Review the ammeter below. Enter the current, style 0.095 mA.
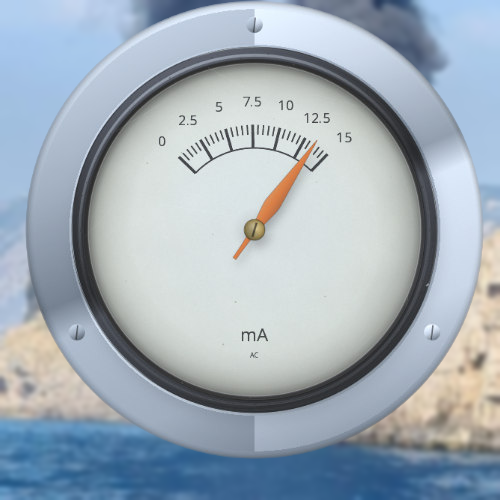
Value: 13.5 mA
